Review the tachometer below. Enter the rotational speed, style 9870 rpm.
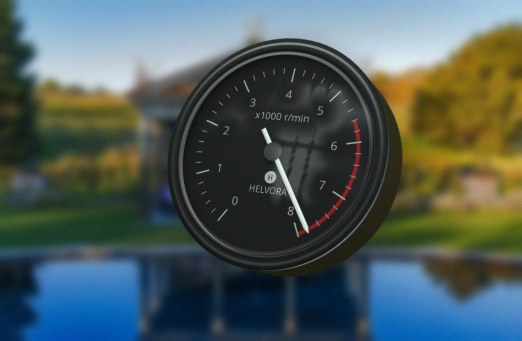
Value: 7800 rpm
